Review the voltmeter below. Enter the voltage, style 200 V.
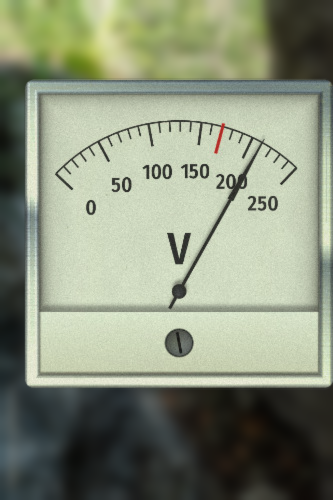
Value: 210 V
